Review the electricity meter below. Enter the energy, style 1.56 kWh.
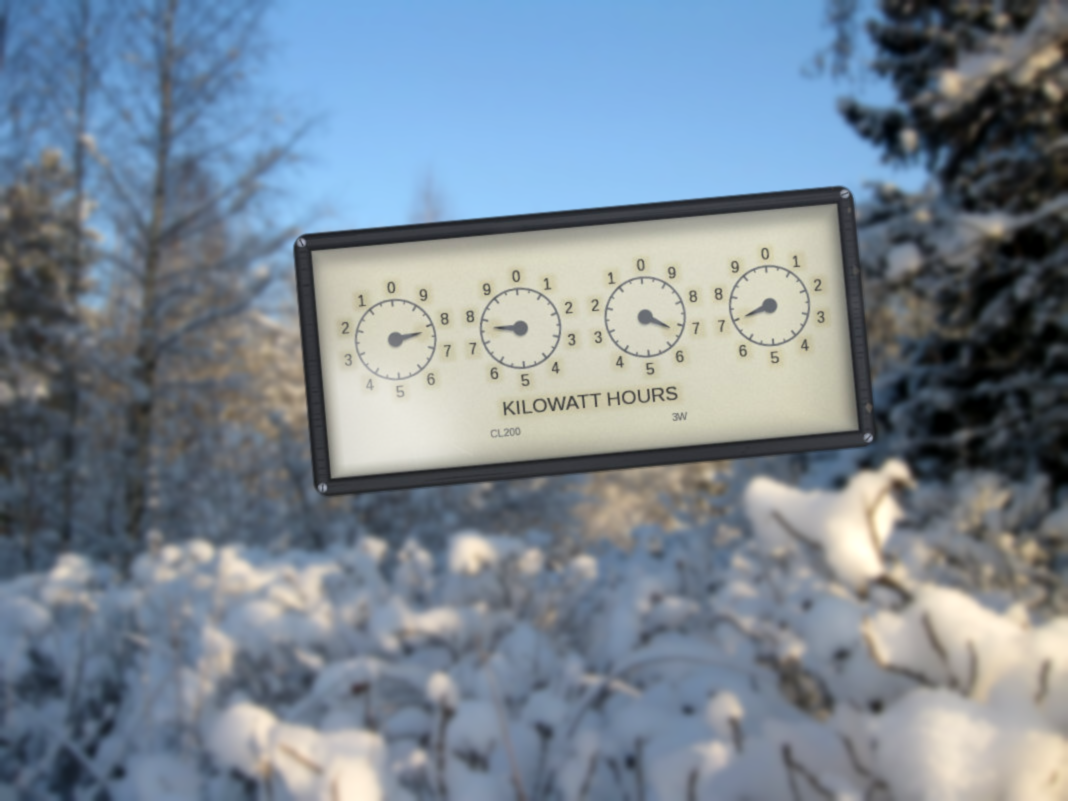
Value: 7767 kWh
